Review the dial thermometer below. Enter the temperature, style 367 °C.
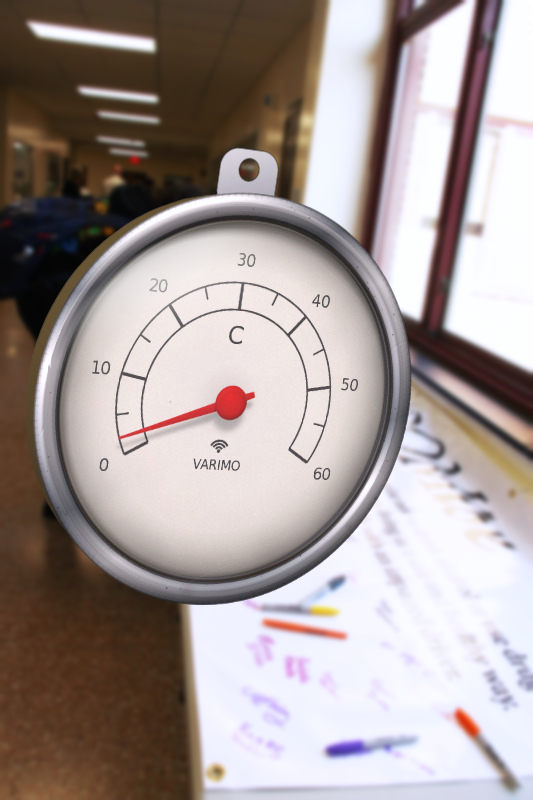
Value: 2.5 °C
